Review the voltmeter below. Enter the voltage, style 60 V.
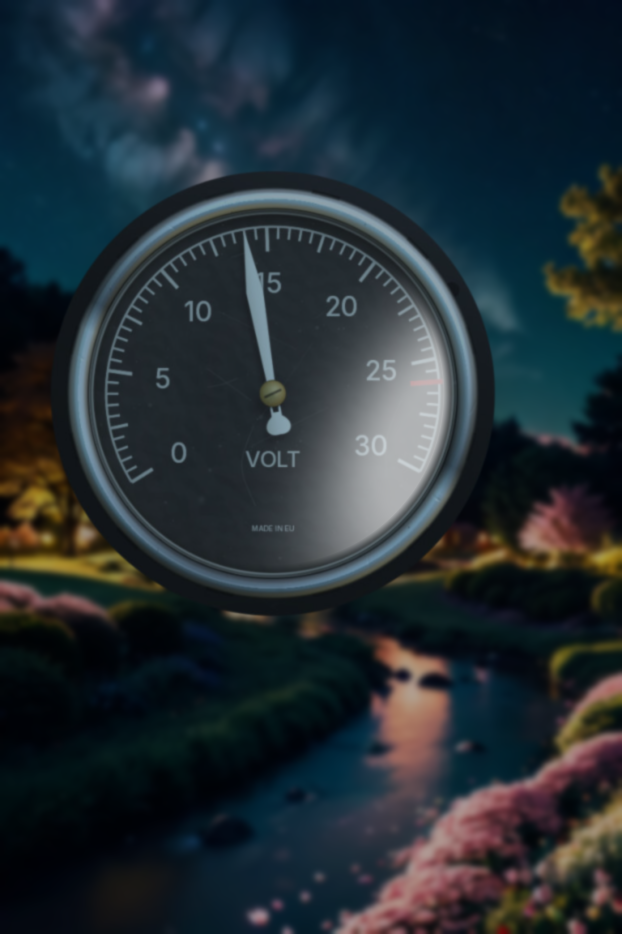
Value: 14 V
